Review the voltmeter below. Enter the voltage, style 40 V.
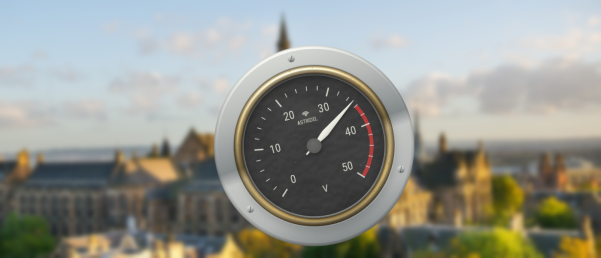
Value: 35 V
